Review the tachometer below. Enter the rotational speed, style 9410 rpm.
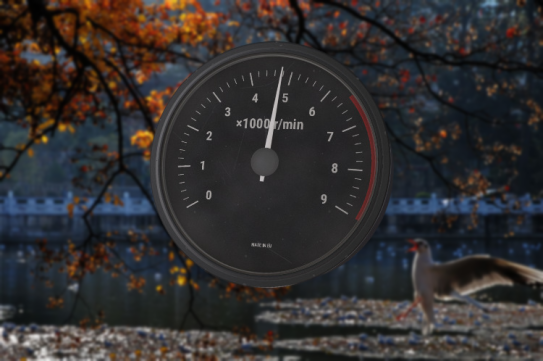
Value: 4800 rpm
